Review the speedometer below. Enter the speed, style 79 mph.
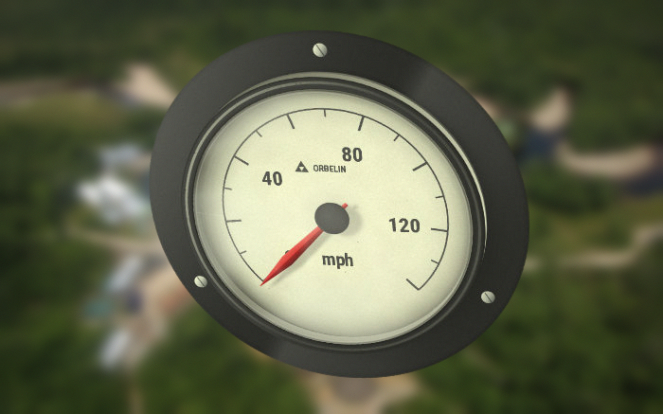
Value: 0 mph
